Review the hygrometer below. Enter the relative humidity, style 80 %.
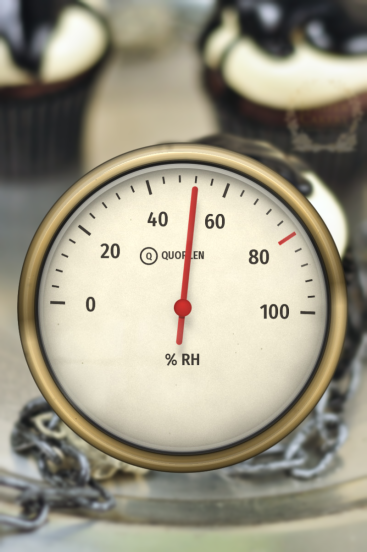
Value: 52 %
